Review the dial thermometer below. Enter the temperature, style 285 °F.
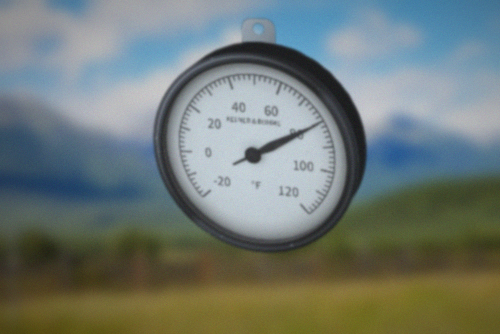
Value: 80 °F
